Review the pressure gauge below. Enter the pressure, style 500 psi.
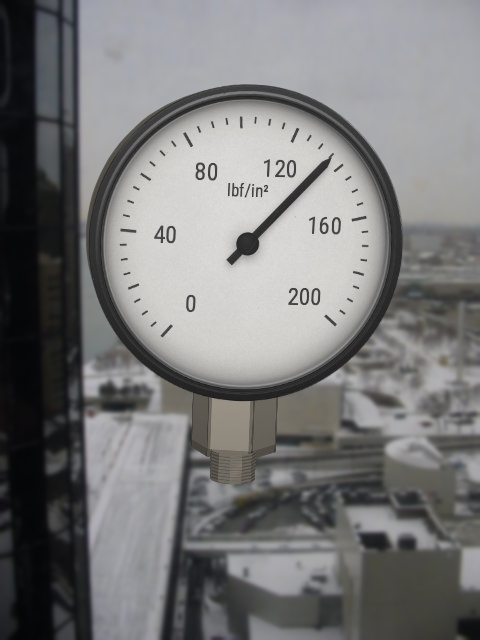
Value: 135 psi
